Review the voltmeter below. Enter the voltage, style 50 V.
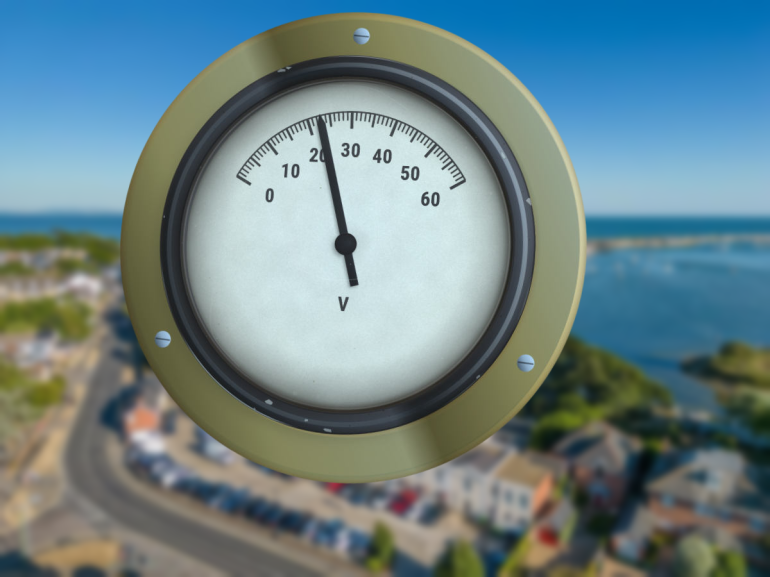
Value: 23 V
